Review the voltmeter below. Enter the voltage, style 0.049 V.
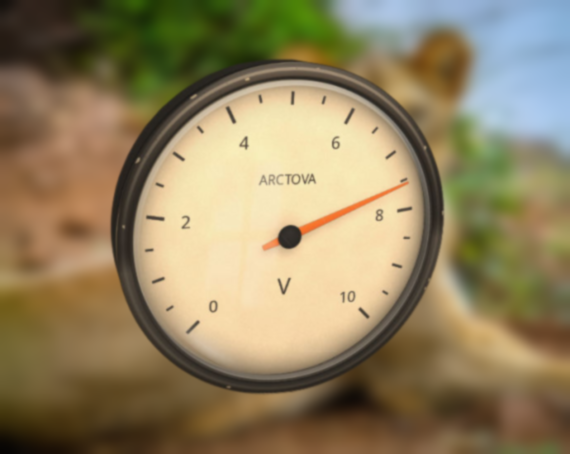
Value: 7.5 V
